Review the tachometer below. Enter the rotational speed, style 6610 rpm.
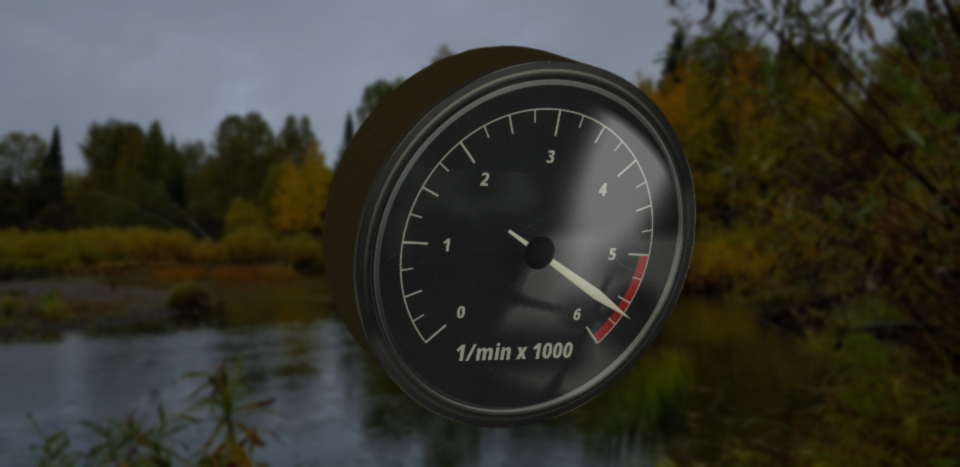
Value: 5625 rpm
